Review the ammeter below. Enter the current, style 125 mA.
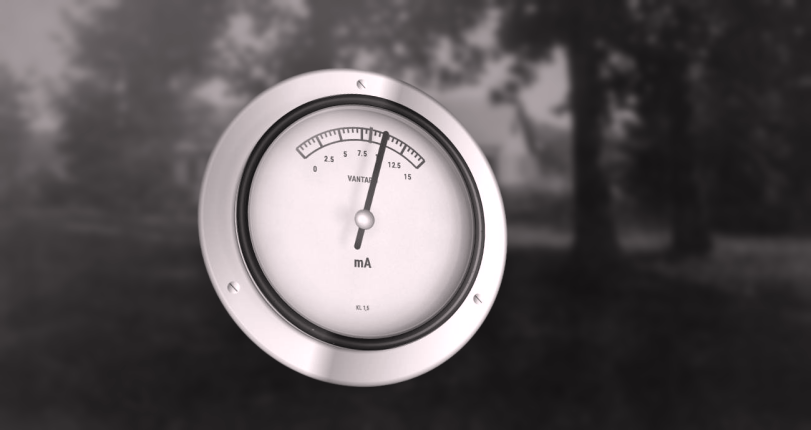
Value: 10 mA
